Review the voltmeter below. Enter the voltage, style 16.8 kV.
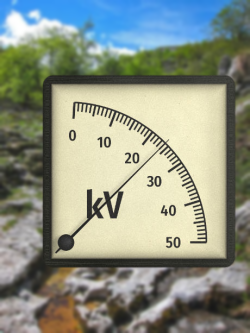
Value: 24 kV
